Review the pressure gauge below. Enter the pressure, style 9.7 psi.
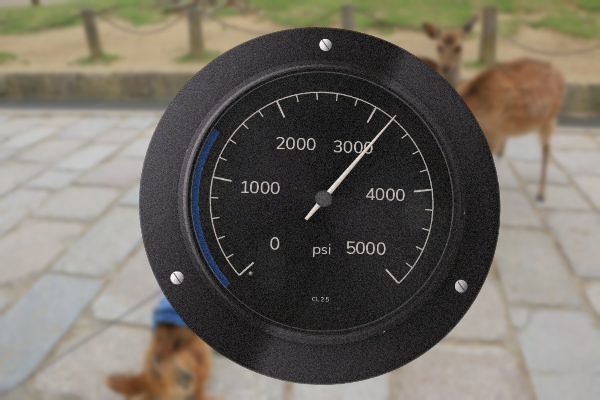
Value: 3200 psi
